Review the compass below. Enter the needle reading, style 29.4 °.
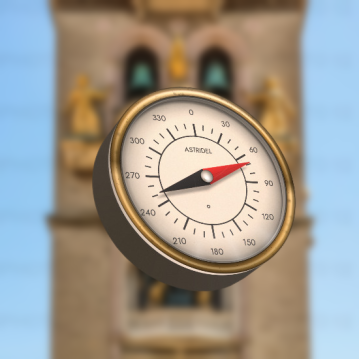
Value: 70 °
